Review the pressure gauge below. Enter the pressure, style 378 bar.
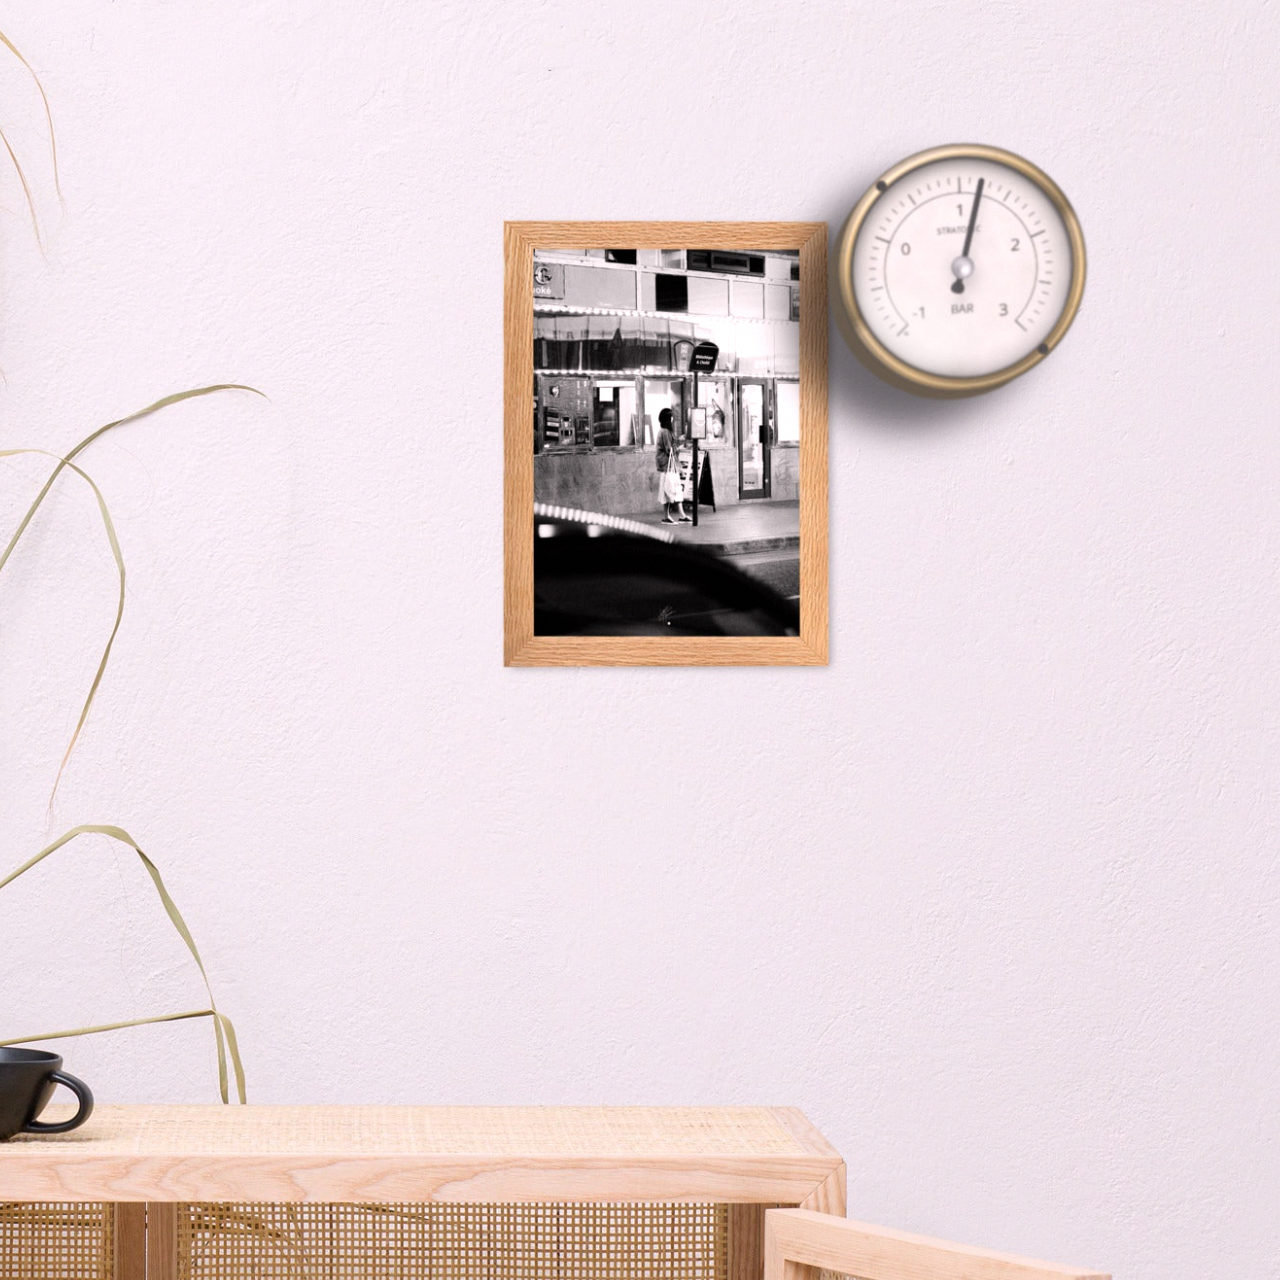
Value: 1.2 bar
